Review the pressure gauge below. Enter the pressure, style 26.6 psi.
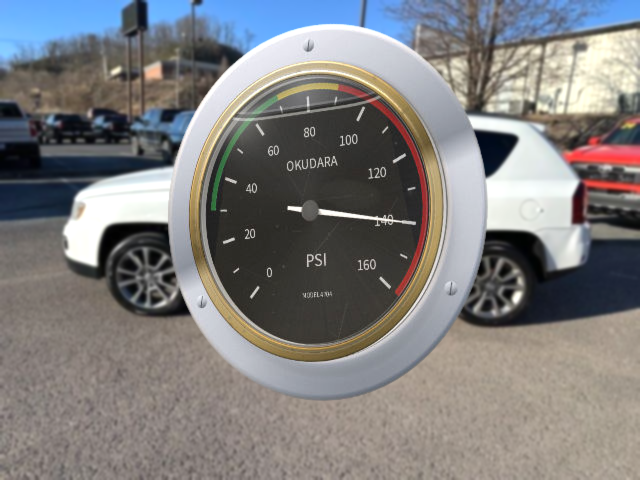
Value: 140 psi
